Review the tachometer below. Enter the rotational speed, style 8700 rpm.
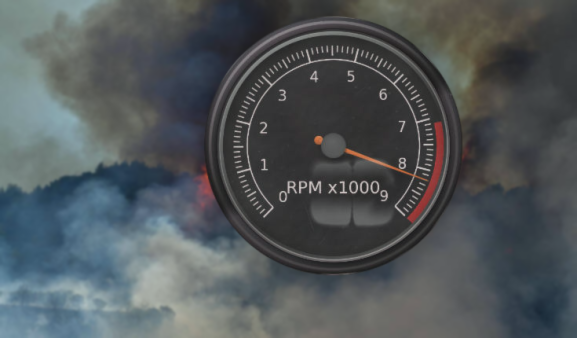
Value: 8200 rpm
